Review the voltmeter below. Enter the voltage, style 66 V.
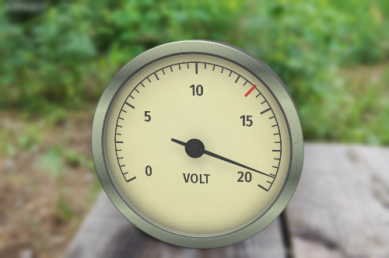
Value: 19 V
